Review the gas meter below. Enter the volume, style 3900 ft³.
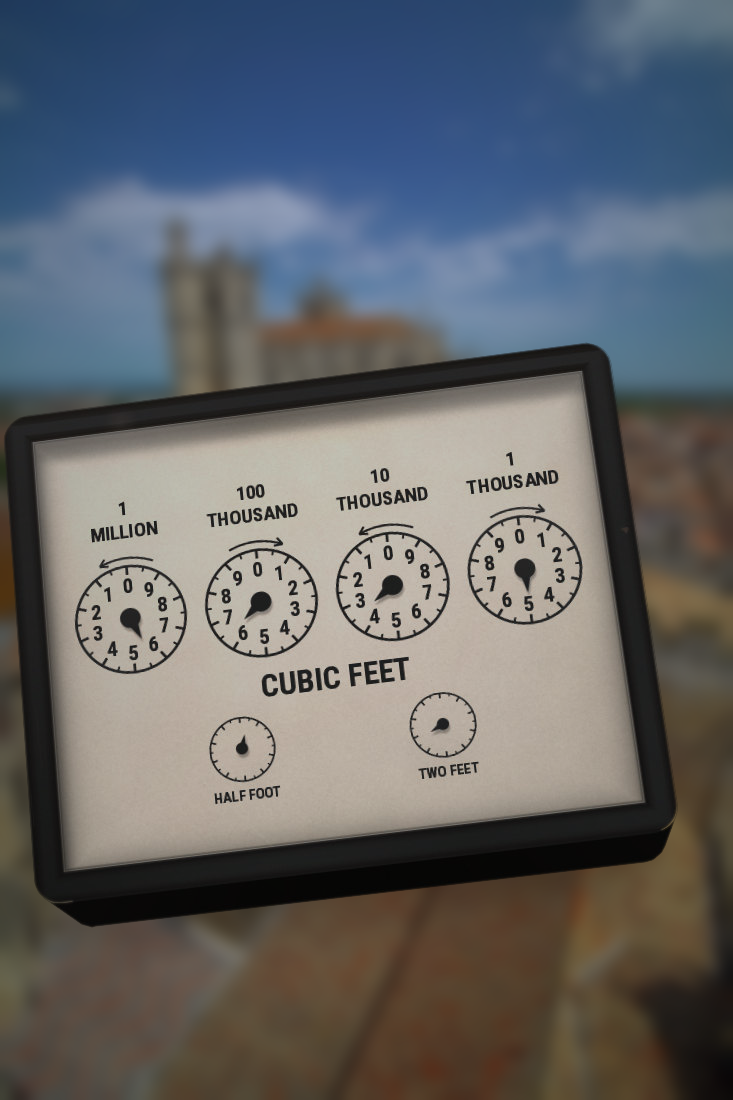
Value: 563500 ft³
